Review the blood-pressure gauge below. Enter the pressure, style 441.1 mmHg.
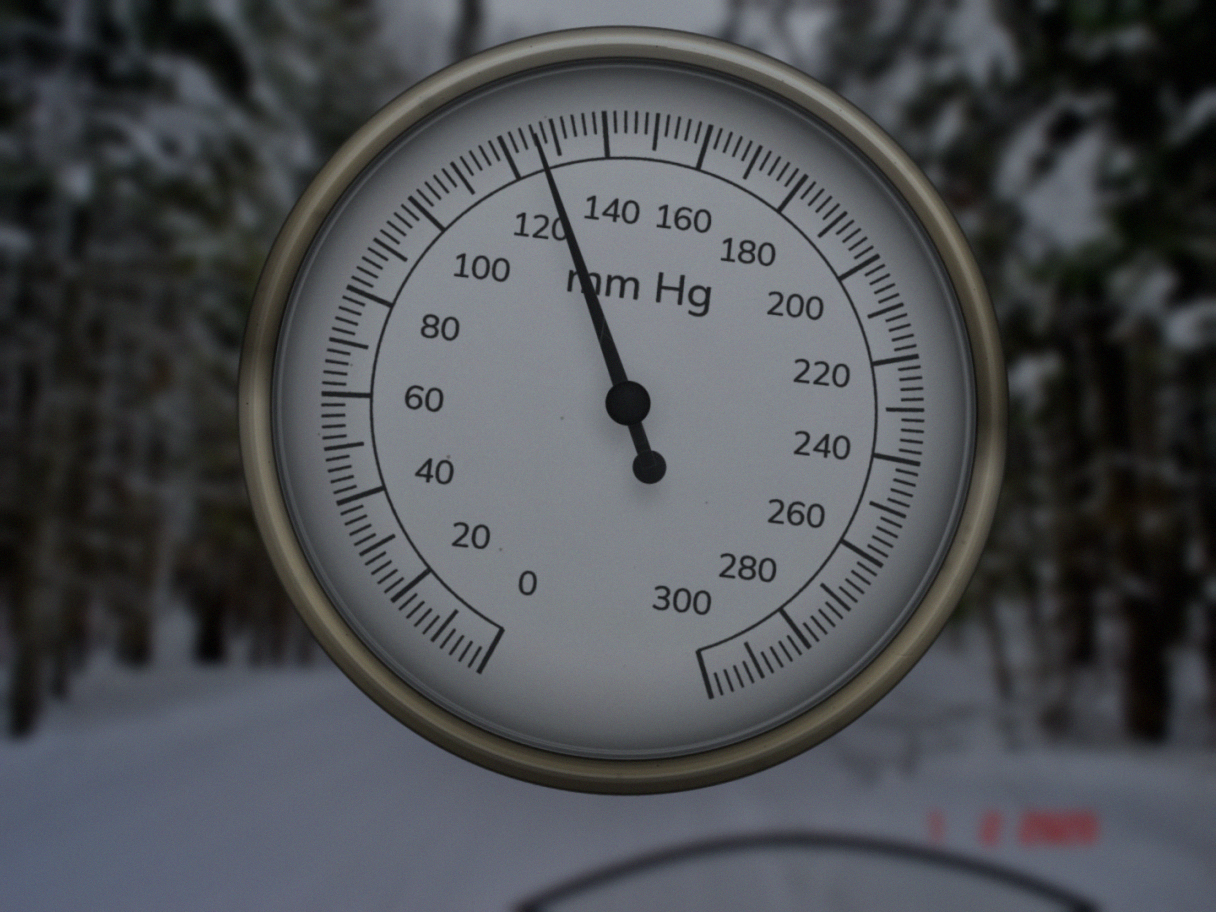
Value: 126 mmHg
